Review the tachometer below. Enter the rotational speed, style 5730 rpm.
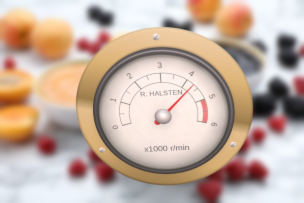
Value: 4250 rpm
